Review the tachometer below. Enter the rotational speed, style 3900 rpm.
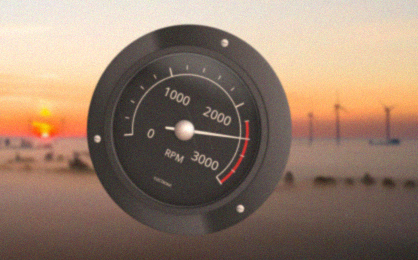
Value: 2400 rpm
